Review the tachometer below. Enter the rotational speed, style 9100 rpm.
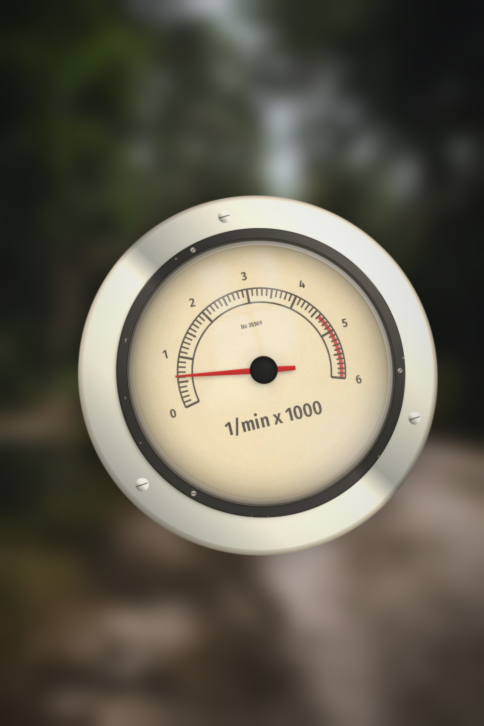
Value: 600 rpm
